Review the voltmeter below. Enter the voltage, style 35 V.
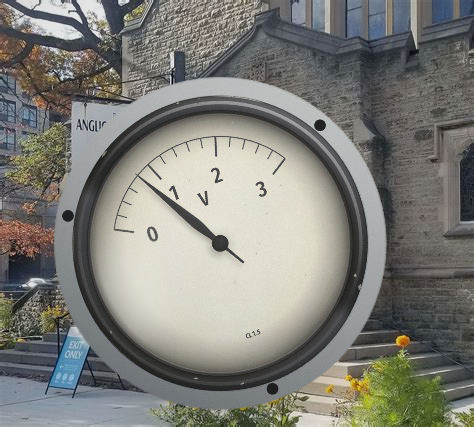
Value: 0.8 V
